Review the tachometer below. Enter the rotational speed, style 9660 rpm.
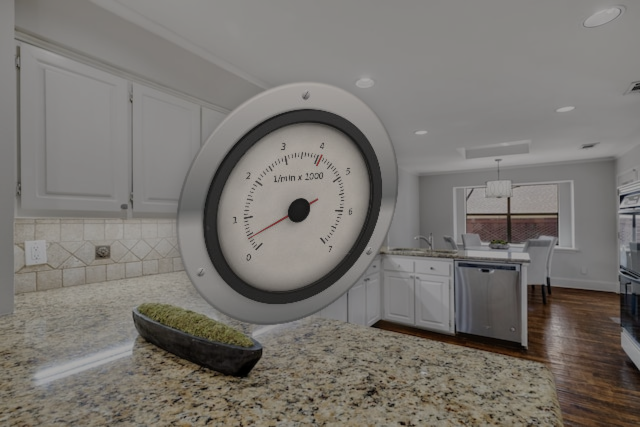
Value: 500 rpm
